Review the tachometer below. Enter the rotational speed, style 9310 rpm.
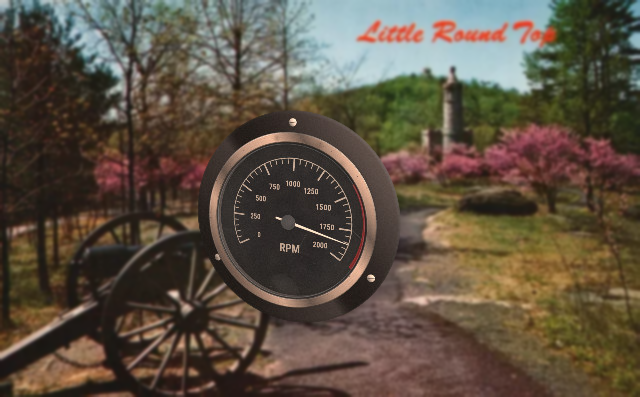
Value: 1850 rpm
